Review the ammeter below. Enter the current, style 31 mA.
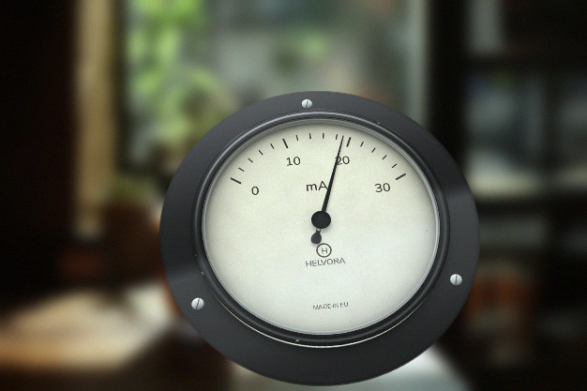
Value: 19 mA
